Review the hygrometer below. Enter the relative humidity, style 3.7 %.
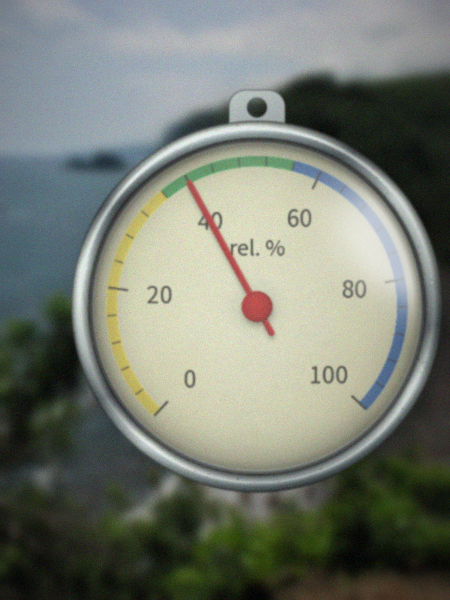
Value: 40 %
